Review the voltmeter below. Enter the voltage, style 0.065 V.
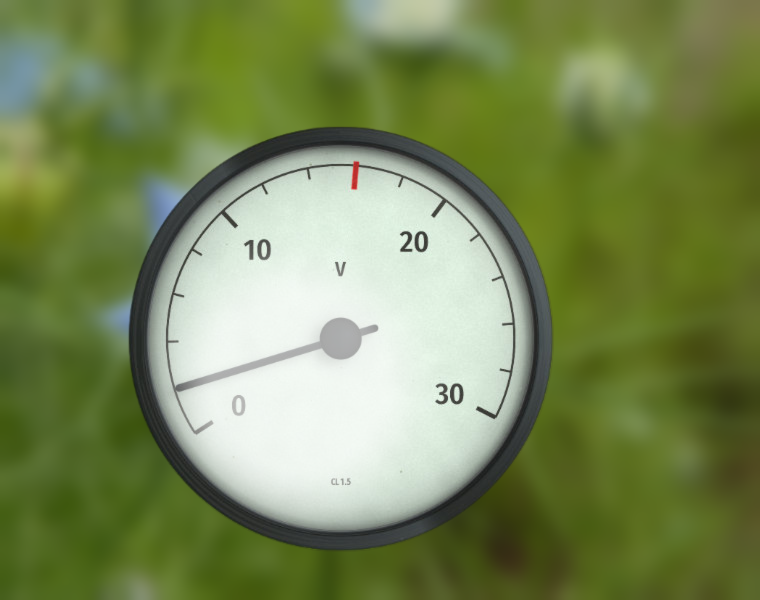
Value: 2 V
